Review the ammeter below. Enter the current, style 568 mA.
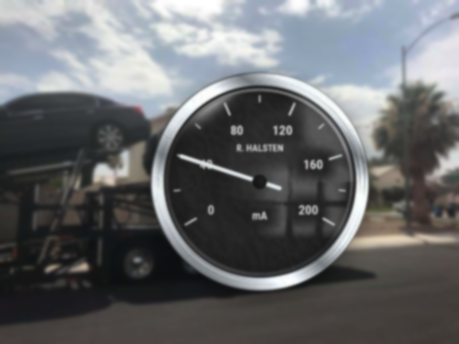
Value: 40 mA
